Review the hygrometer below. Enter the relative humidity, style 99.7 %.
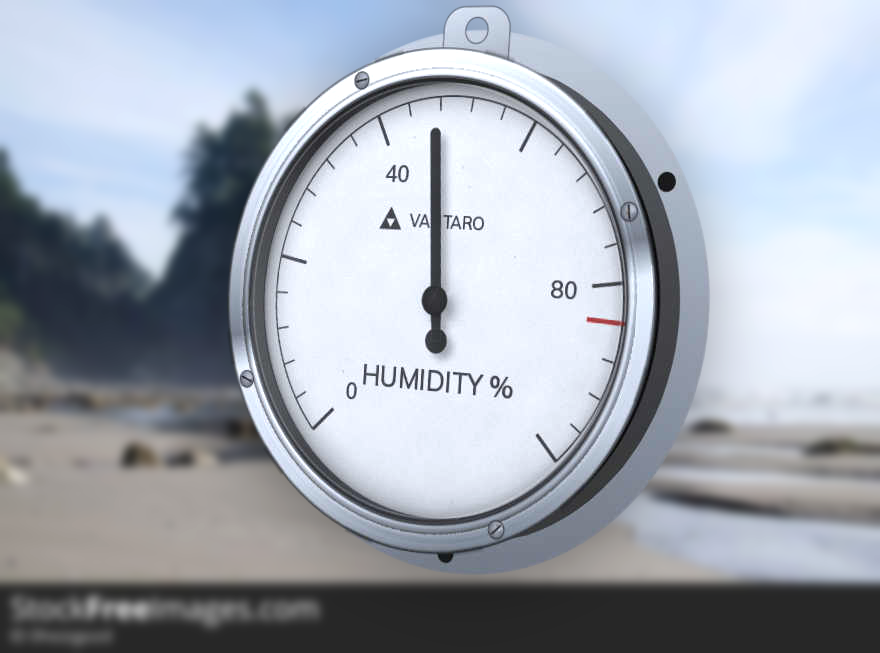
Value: 48 %
